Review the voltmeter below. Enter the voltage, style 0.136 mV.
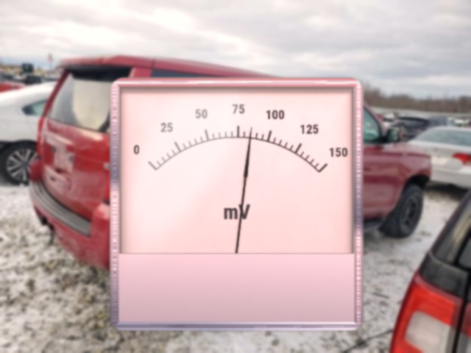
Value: 85 mV
